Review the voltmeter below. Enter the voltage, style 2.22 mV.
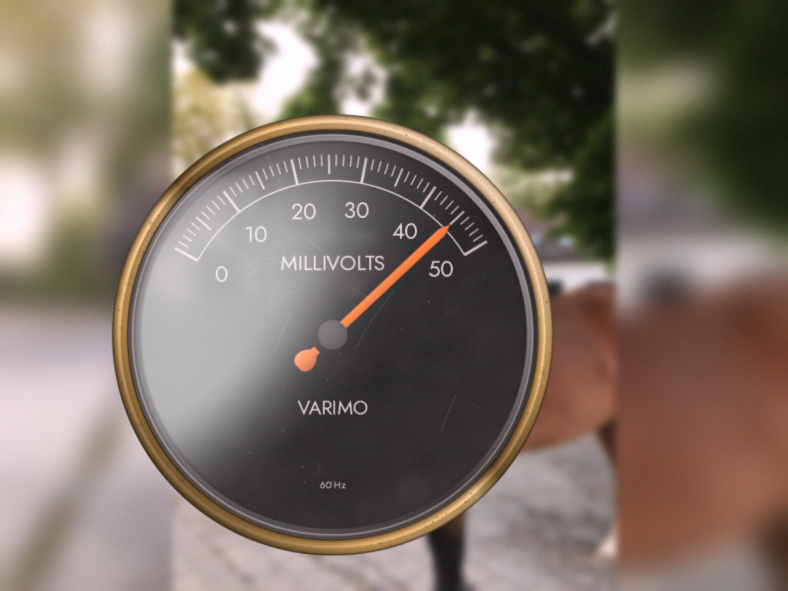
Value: 45 mV
